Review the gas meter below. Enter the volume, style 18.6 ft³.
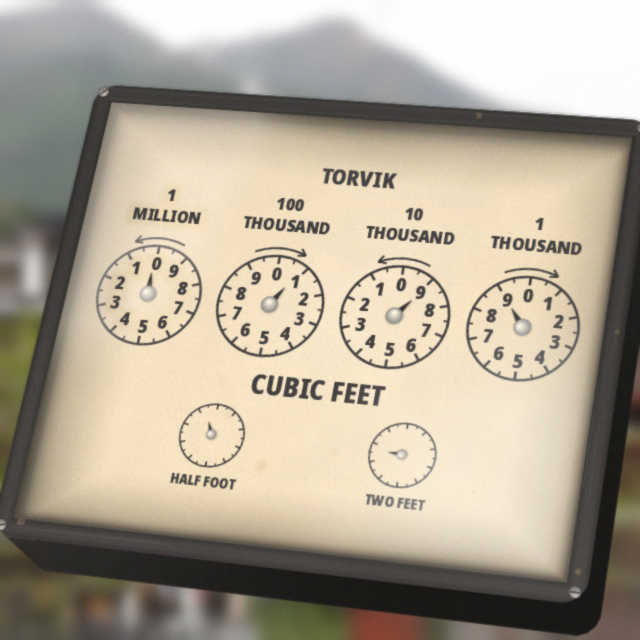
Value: 8900 ft³
